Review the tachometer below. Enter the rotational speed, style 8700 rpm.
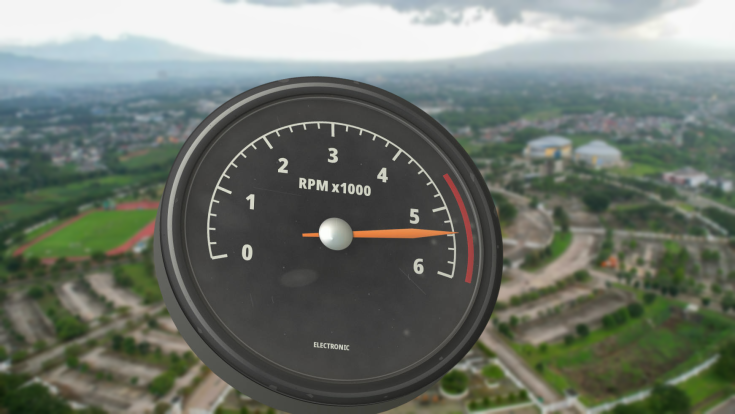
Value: 5400 rpm
